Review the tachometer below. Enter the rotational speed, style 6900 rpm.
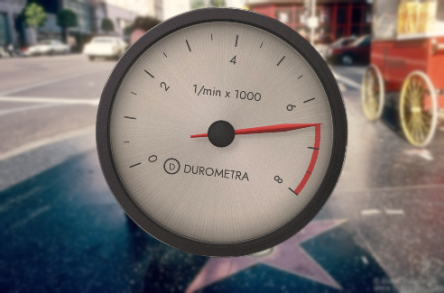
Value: 6500 rpm
